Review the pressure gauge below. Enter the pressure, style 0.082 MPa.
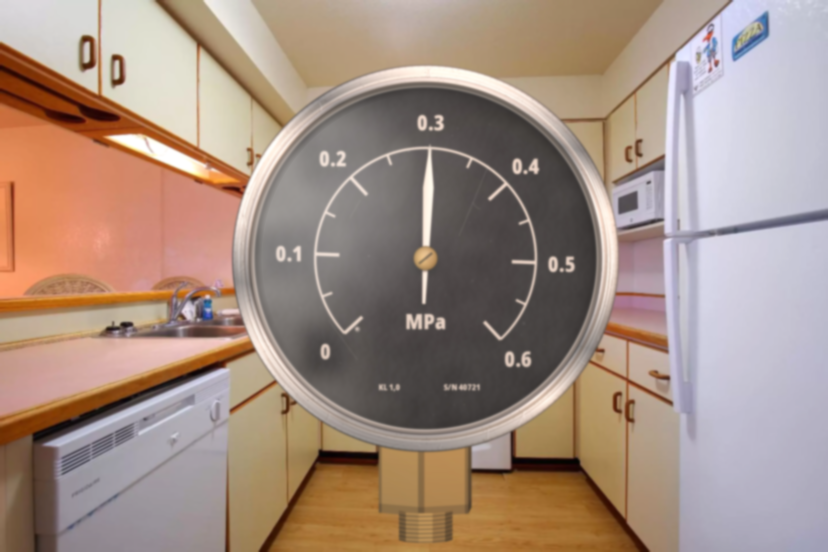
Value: 0.3 MPa
